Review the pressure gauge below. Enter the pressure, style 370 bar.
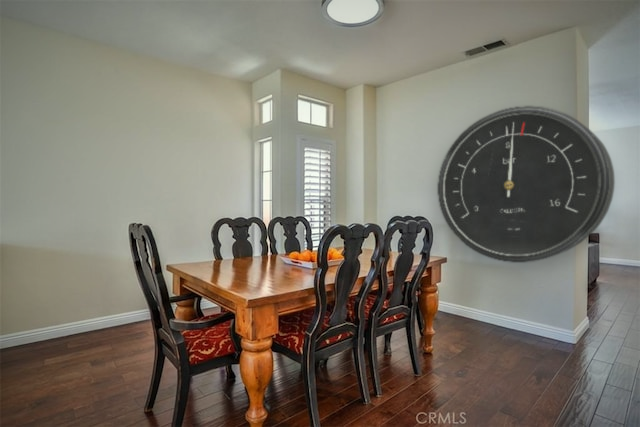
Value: 8.5 bar
